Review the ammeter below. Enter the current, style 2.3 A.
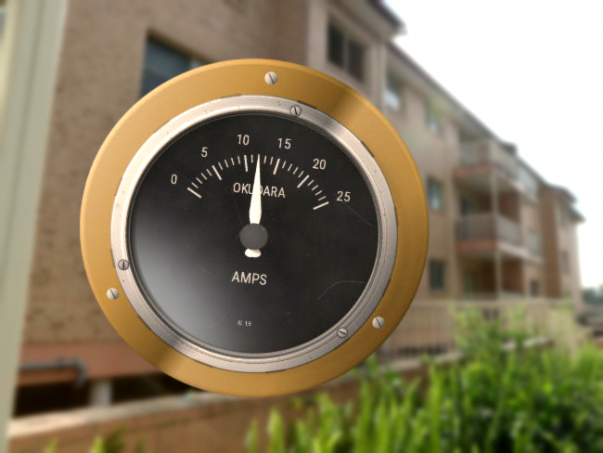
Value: 12 A
